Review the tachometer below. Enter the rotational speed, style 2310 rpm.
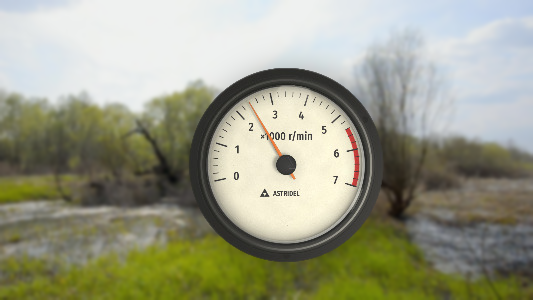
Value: 2400 rpm
